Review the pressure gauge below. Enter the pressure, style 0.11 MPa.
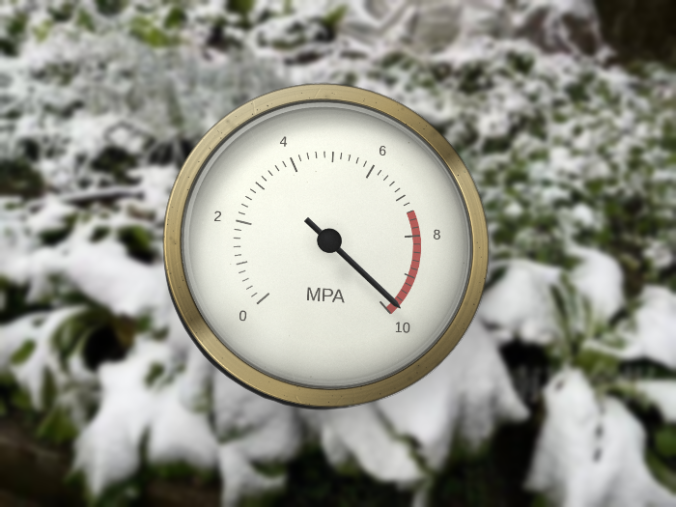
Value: 9.8 MPa
